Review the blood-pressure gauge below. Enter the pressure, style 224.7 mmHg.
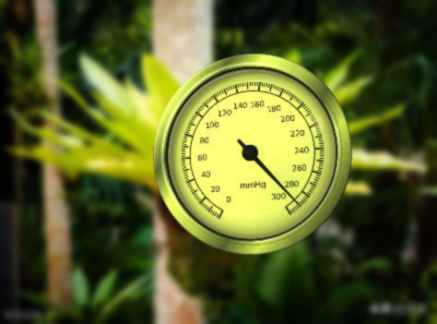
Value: 290 mmHg
